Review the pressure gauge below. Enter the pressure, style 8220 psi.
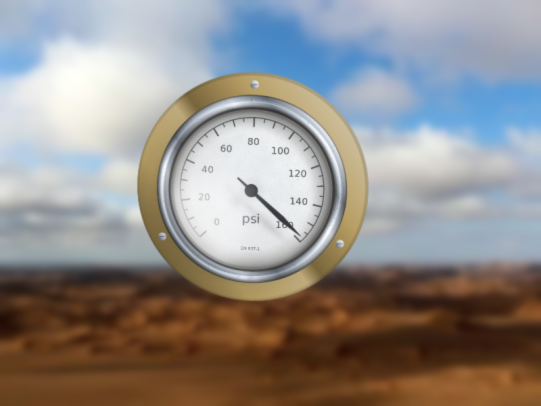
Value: 157.5 psi
